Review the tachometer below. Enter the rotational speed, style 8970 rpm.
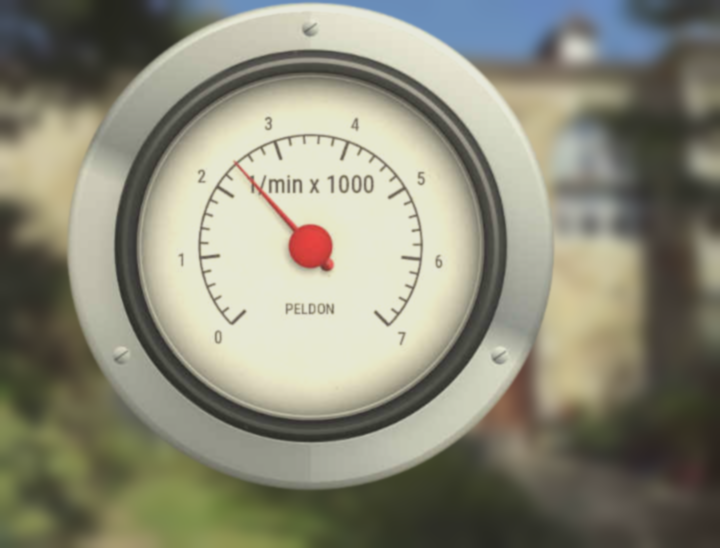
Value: 2400 rpm
